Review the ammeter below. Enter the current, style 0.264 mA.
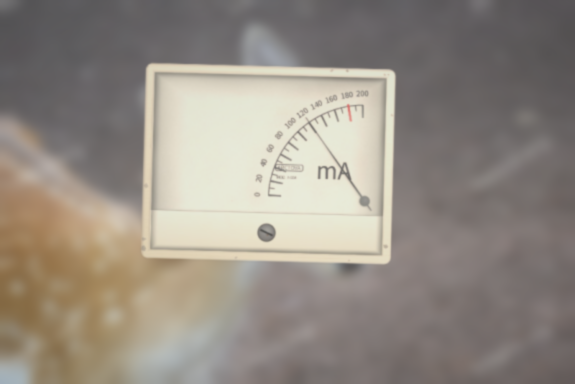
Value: 120 mA
